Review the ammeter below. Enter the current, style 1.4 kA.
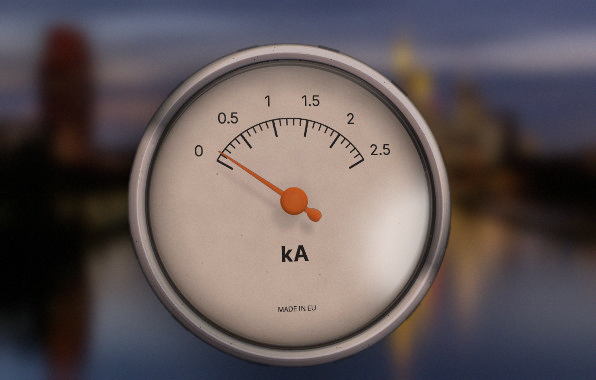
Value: 0.1 kA
